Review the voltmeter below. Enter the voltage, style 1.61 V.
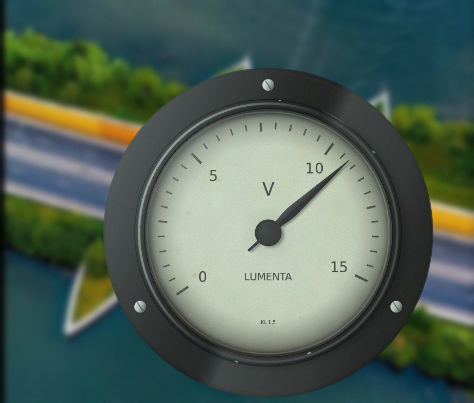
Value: 10.75 V
